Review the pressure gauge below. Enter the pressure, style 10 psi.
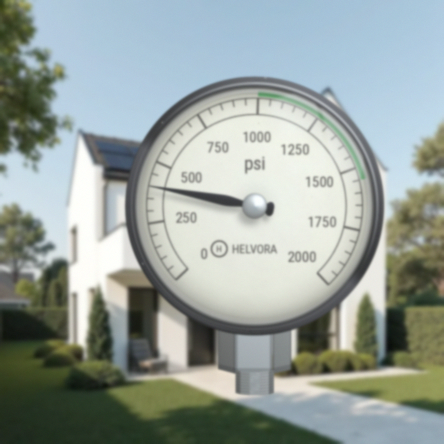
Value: 400 psi
